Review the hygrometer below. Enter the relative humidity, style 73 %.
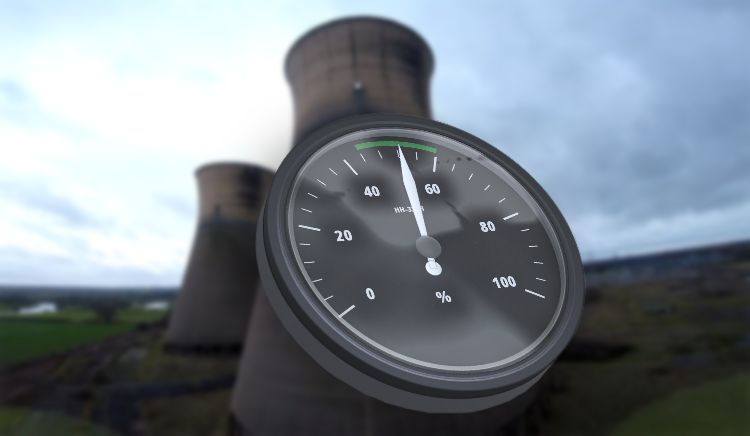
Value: 52 %
